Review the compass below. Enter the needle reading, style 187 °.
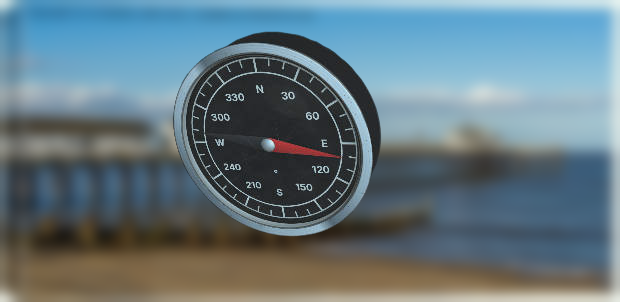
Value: 100 °
